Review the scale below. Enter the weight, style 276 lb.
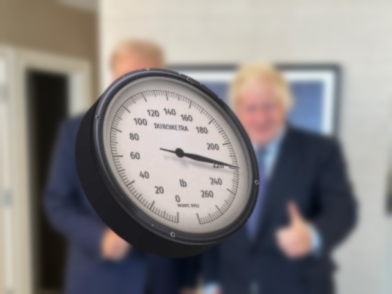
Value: 220 lb
